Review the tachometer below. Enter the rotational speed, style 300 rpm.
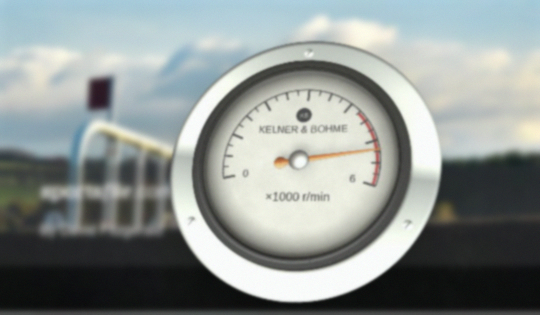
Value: 5250 rpm
